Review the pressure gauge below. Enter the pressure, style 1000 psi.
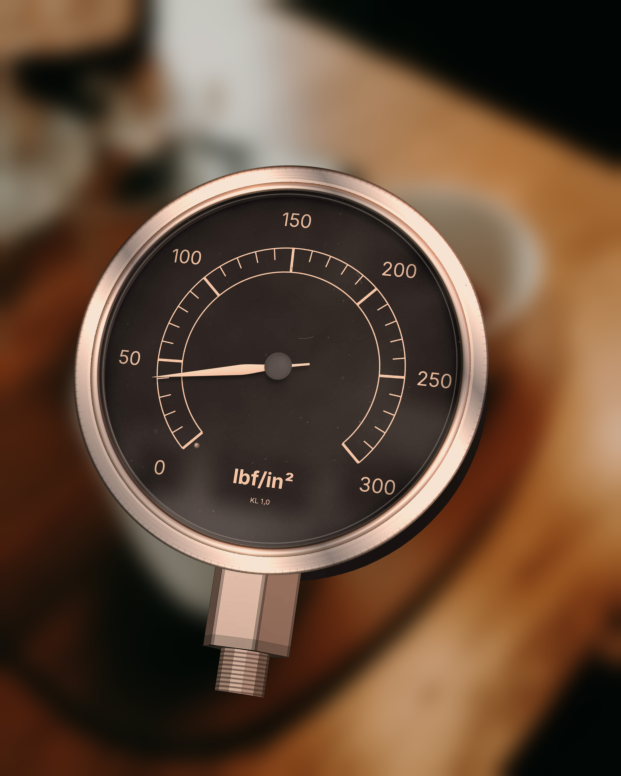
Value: 40 psi
